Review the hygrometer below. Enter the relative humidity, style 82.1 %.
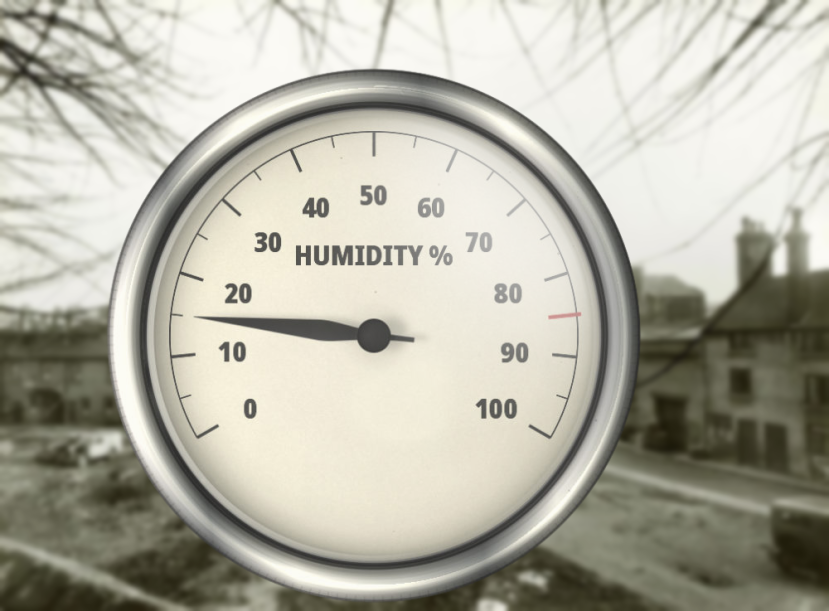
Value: 15 %
